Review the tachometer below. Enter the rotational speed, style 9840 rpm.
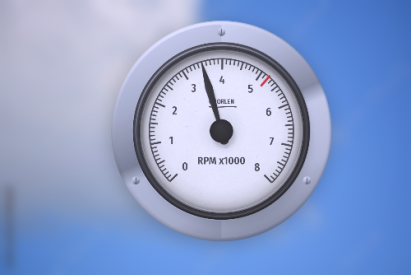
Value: 3500 rpm
